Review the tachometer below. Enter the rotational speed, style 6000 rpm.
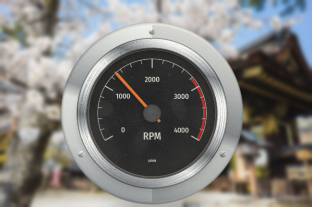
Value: 1300 rpm
